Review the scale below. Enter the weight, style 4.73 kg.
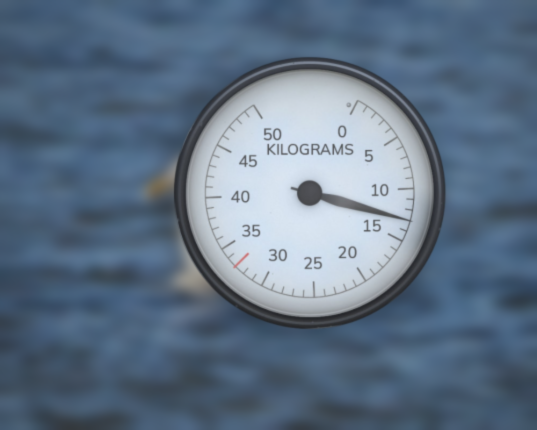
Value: 13 kg
